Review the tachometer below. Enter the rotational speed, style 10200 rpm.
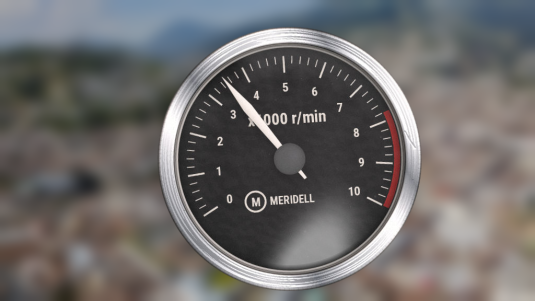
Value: 3500 rpm
